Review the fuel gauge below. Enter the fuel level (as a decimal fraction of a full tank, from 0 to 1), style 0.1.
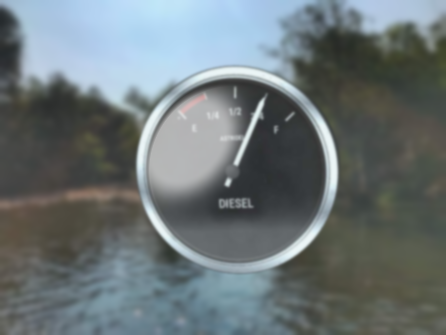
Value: 0.75
